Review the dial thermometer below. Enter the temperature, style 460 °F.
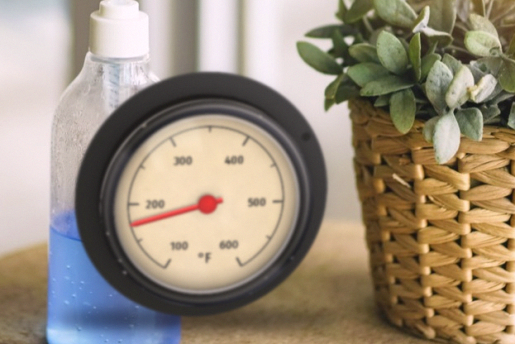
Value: 175 °F
